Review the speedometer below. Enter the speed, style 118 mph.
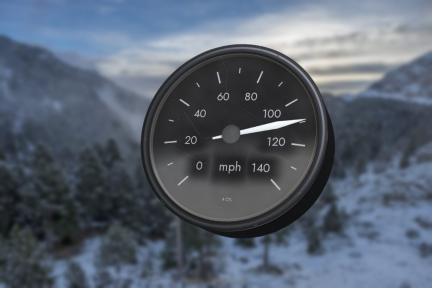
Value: 110 mph
